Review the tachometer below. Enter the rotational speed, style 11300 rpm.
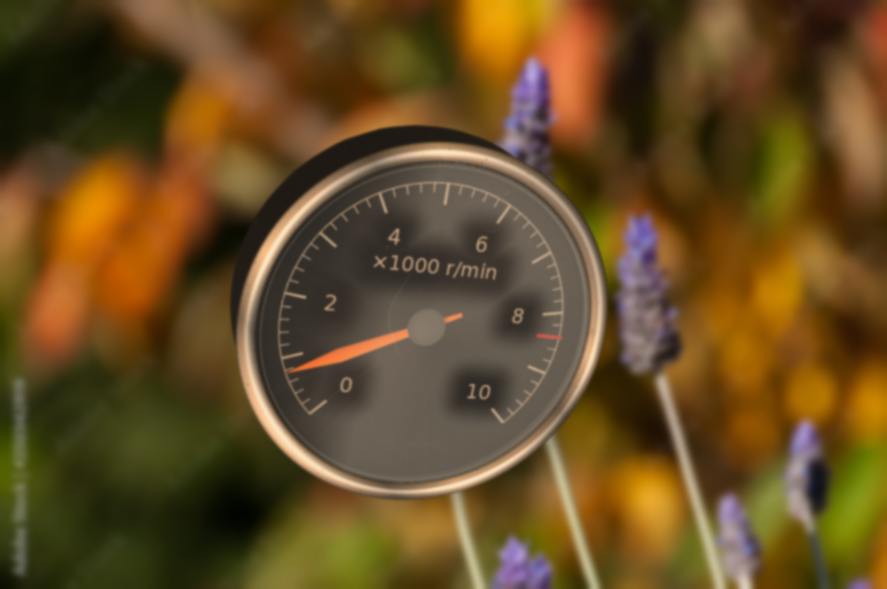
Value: 800 rpm
